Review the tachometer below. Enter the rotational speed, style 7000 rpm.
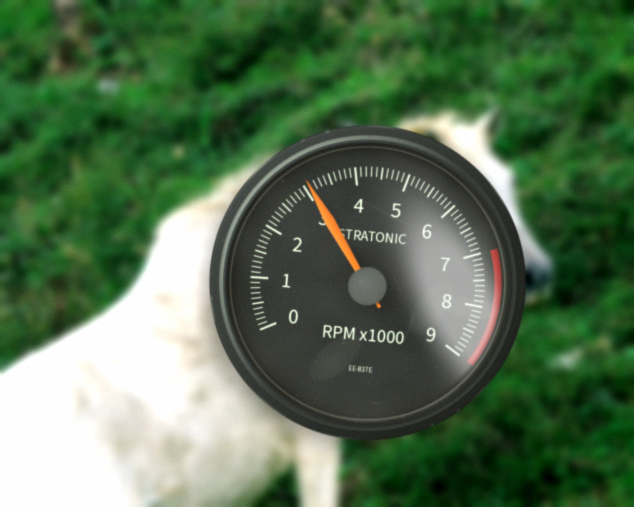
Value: 3100 rpm
